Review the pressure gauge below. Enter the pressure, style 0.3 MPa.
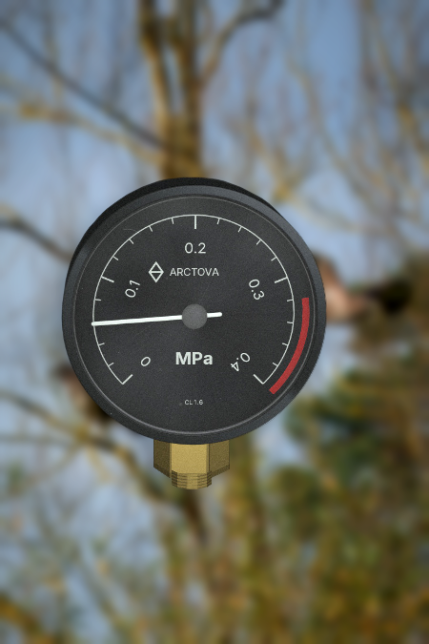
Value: 0.06 MPa
